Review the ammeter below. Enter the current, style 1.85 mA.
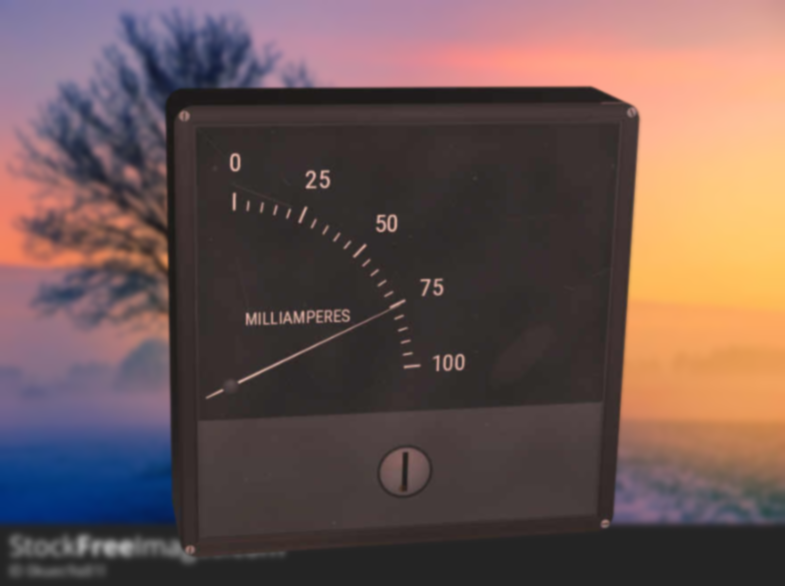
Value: 75 mA
